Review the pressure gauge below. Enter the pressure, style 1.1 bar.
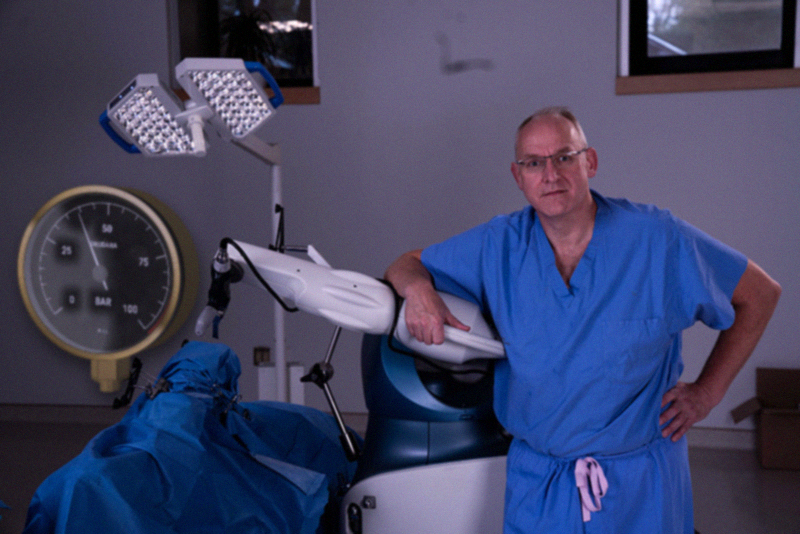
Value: 40 bar
